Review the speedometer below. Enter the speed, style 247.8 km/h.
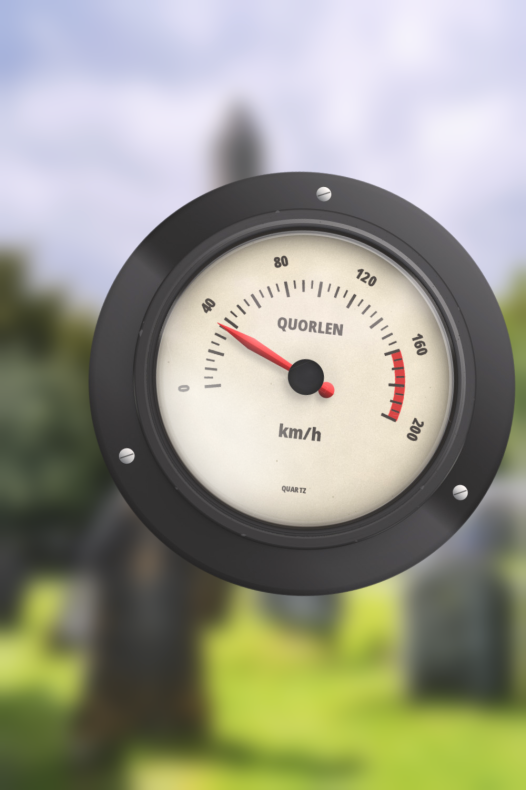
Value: 35 km/h
